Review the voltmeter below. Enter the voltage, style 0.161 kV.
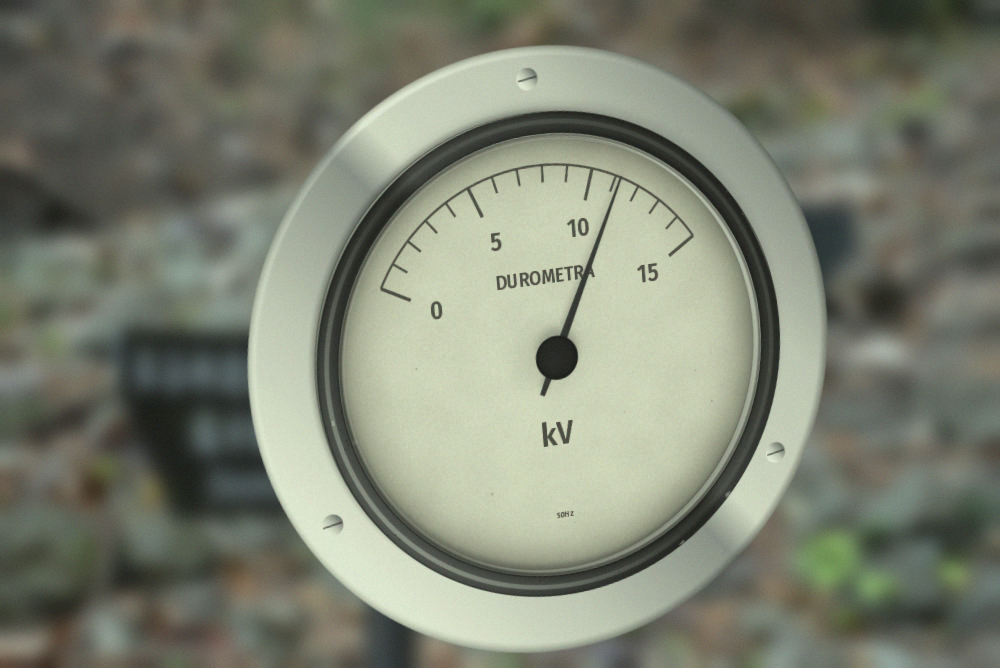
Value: 11 kV
